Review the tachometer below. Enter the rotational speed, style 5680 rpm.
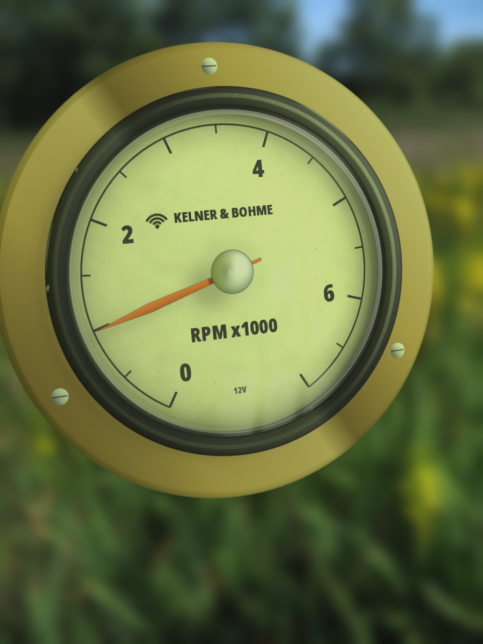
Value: 1000 rpm
